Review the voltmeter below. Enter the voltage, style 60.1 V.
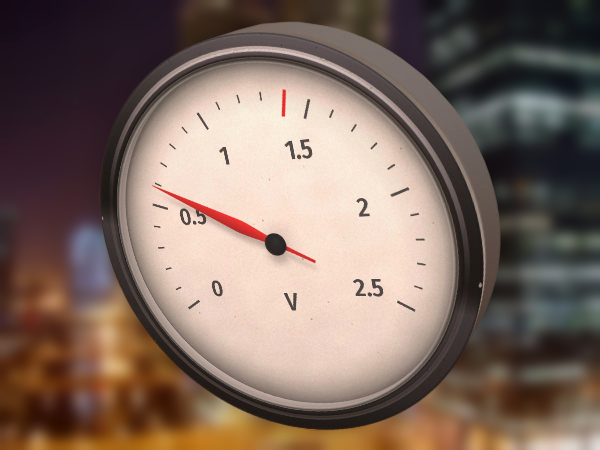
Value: 0.6 V
